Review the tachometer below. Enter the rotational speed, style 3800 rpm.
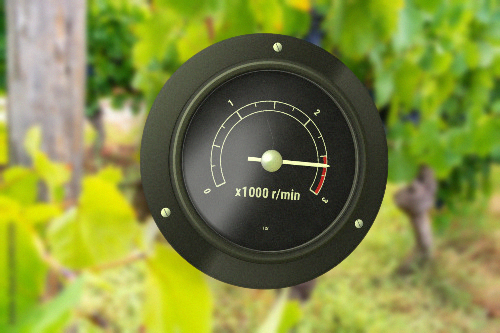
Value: 2625 rpm
